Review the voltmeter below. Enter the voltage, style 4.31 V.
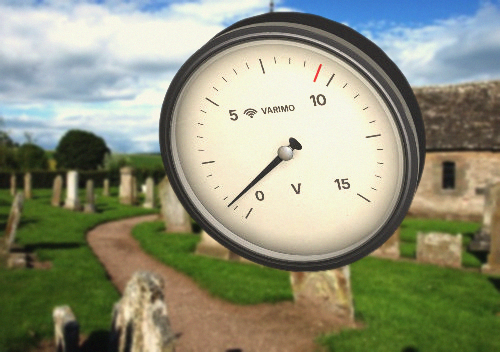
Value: 0.75 V
